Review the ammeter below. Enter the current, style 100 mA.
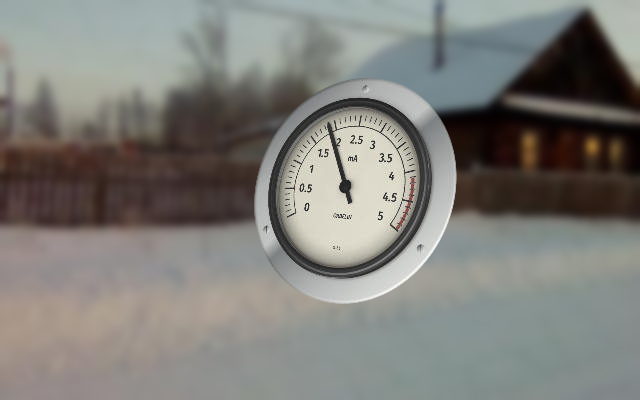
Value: 1.9 mA
